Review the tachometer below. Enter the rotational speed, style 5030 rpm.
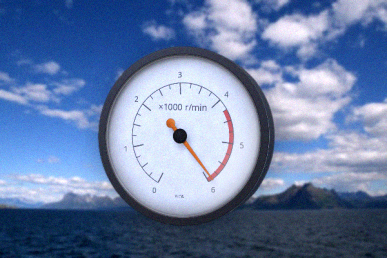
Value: 5875 rpm
